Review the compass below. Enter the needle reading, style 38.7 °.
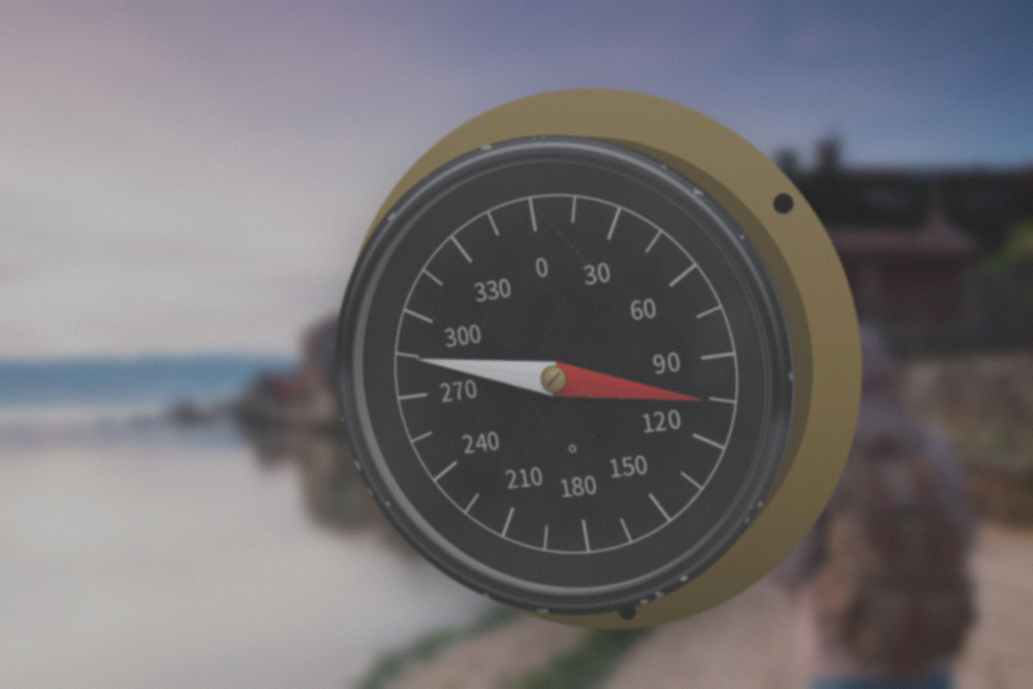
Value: 105 °
